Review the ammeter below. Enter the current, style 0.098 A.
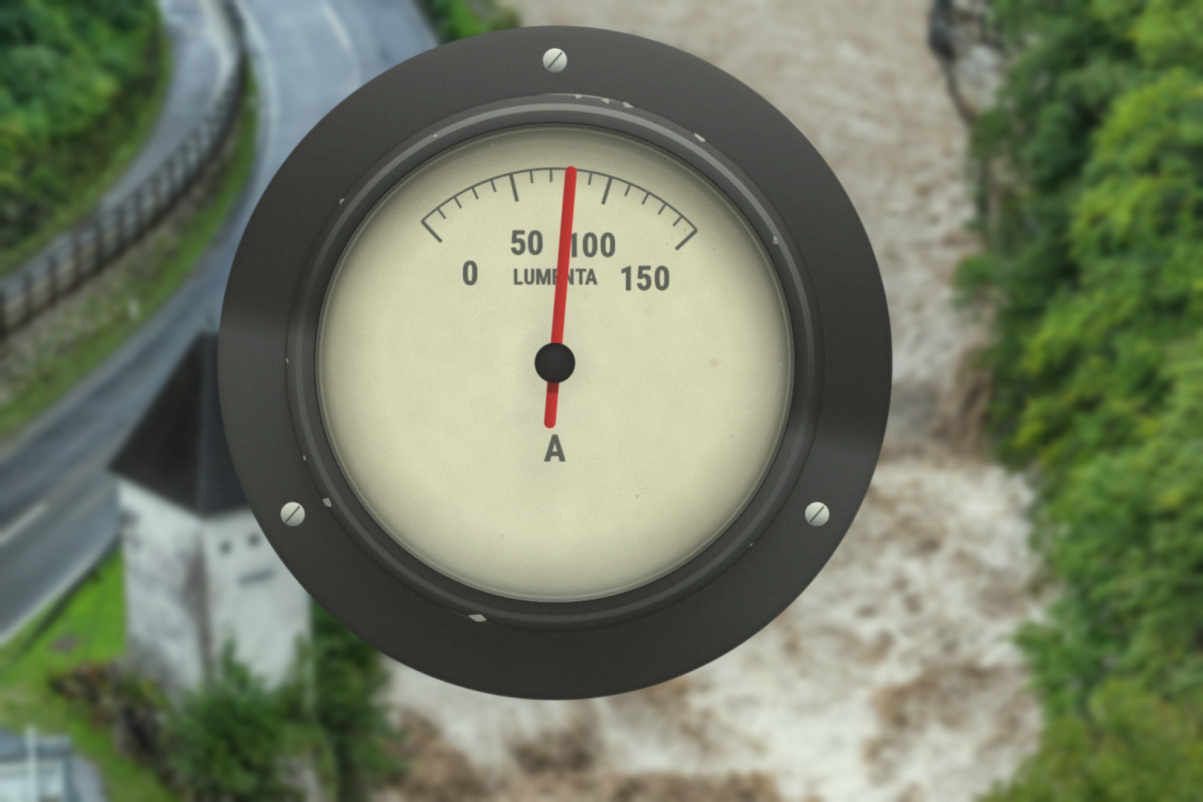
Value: 80 A
